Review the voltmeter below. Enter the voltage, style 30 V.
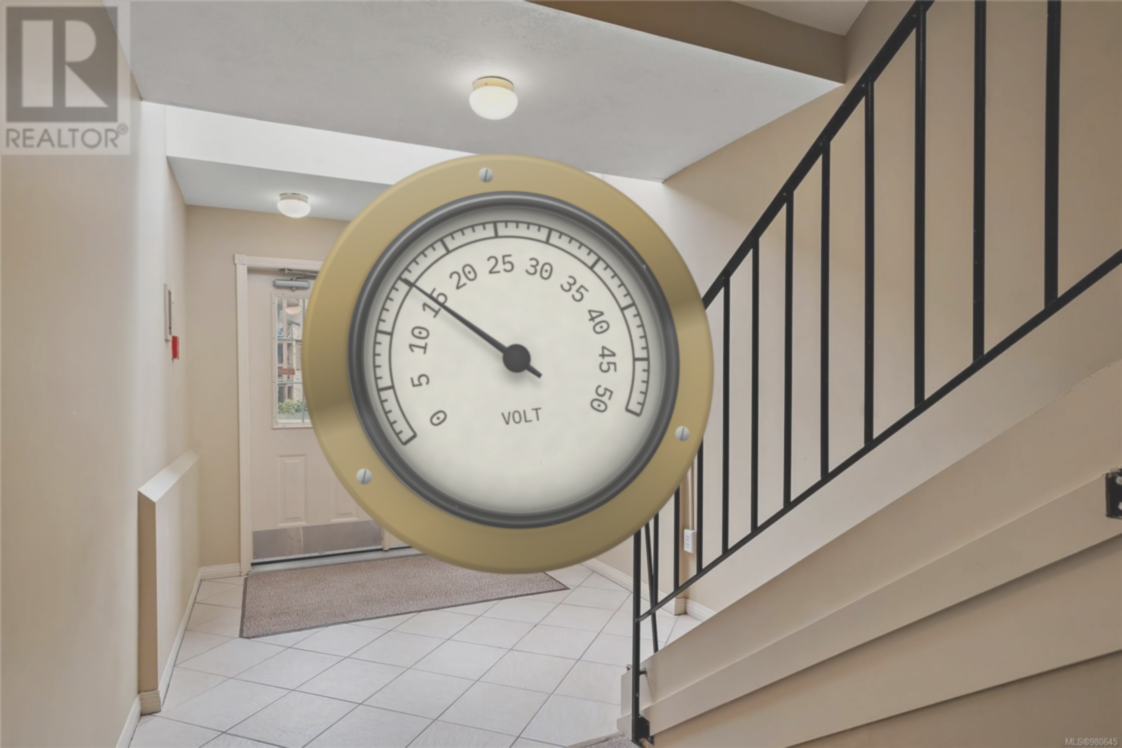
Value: 15 V
